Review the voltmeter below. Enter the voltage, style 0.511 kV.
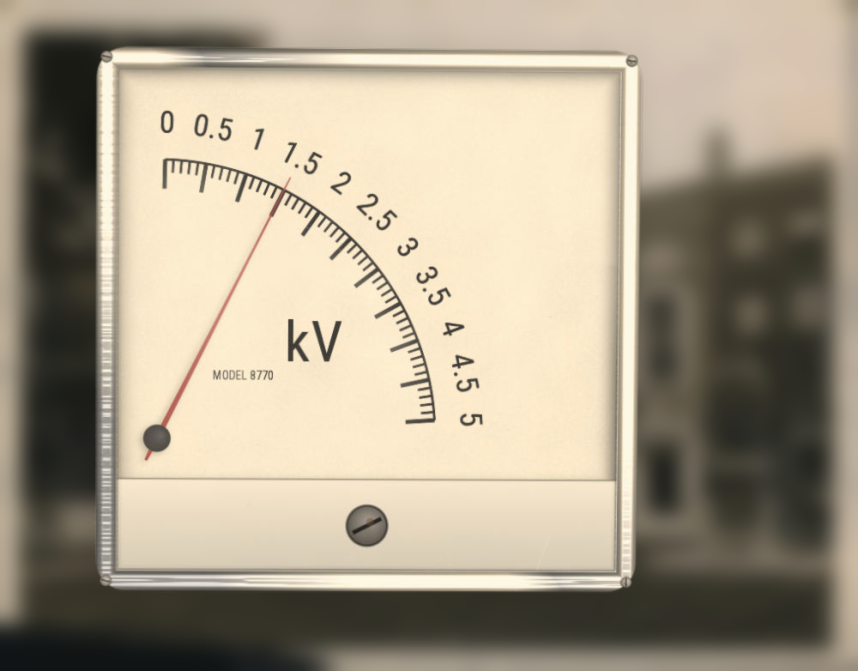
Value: 1.5 kV
